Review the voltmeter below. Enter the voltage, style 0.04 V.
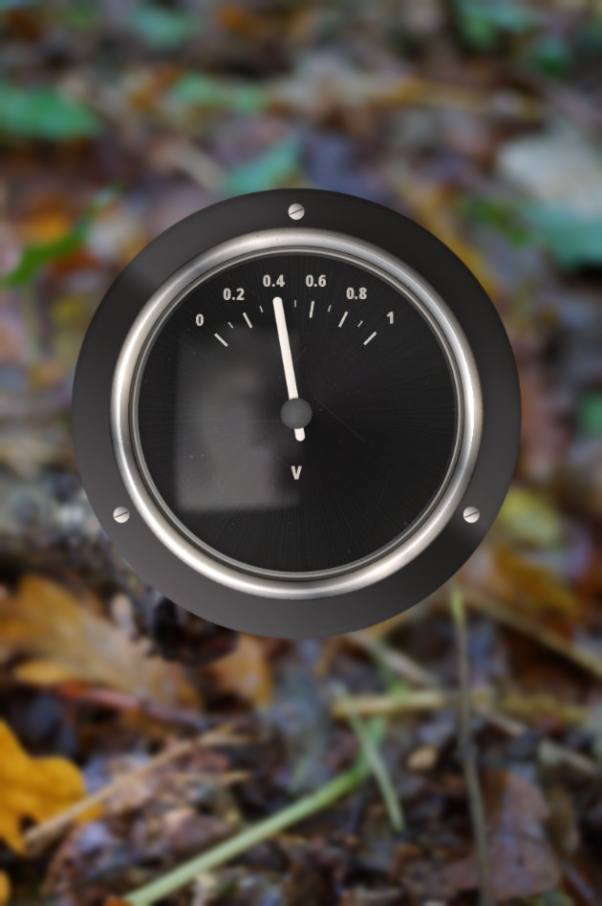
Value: 0.4 V
